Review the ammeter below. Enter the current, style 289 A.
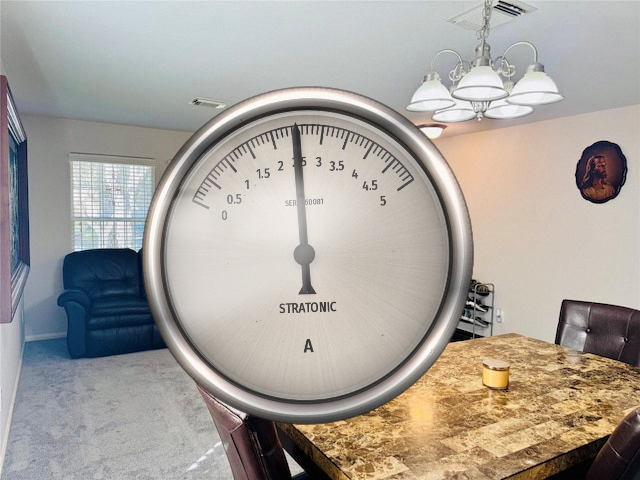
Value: 2.5 A
